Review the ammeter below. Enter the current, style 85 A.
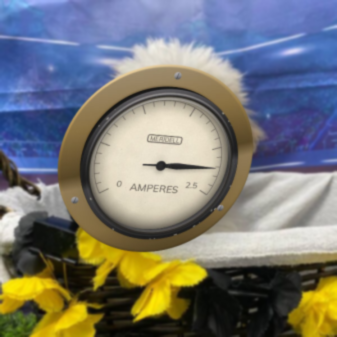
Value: 2.2 A
